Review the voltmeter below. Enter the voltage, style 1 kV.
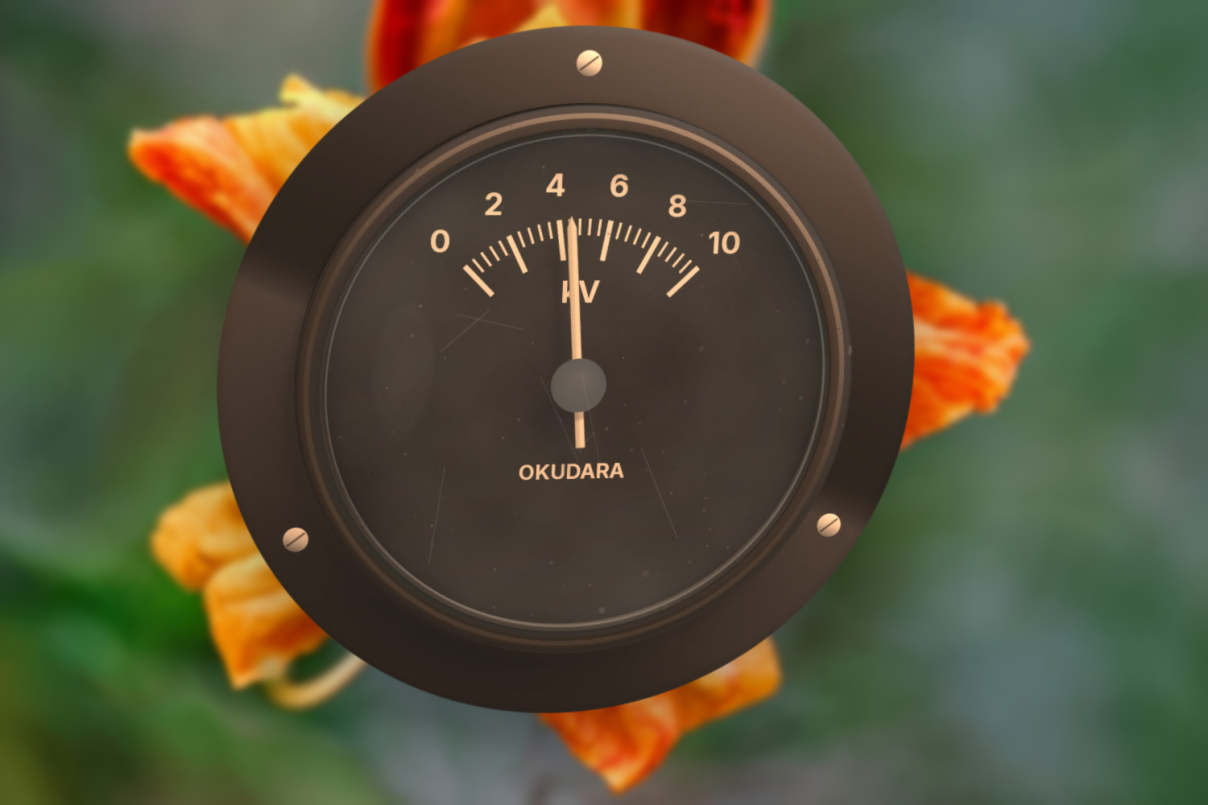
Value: 4.4 kV
